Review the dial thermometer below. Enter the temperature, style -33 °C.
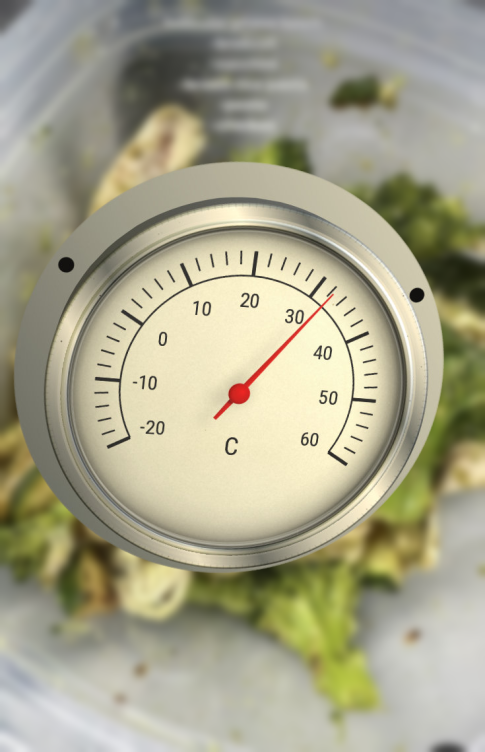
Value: 32 °C
